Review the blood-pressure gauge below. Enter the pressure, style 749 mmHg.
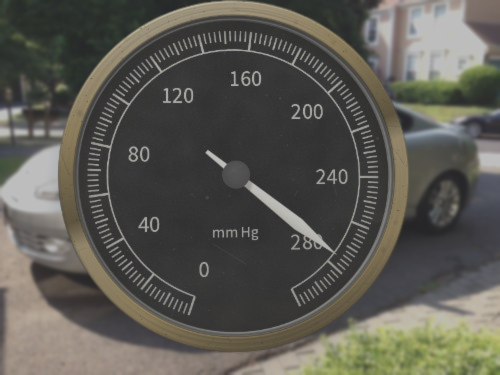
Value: 276 mmHg
